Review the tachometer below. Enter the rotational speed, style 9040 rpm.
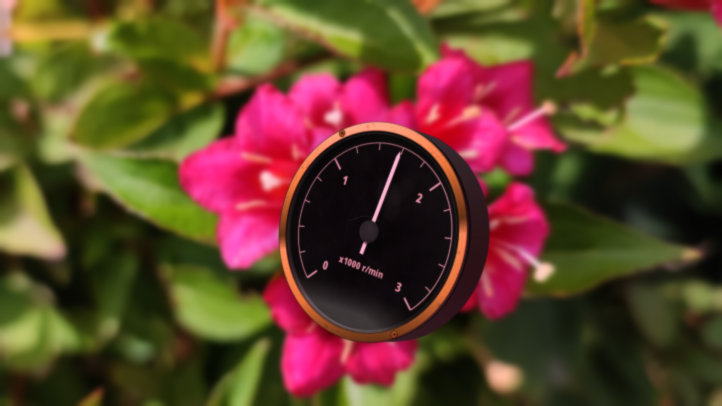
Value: 1600 rpm
